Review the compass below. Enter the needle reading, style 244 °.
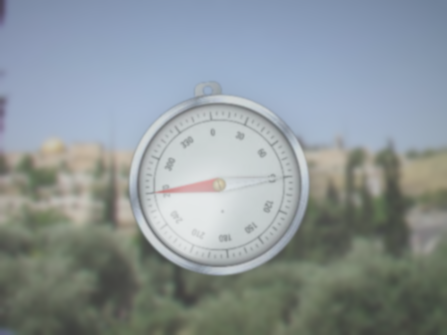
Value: 270 °
